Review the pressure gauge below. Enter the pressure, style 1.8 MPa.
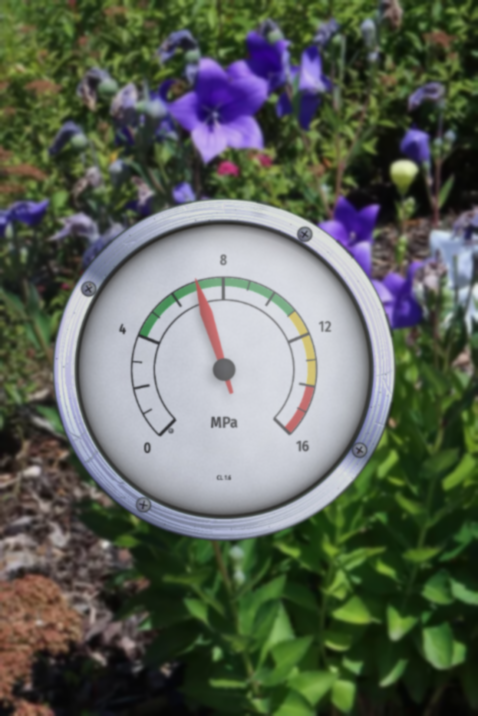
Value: 7 MPa
